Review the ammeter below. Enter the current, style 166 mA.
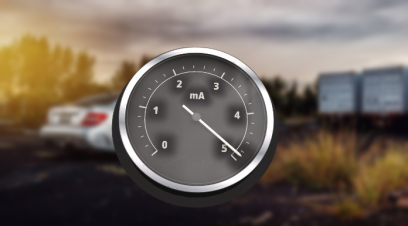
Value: 4.9 mA
